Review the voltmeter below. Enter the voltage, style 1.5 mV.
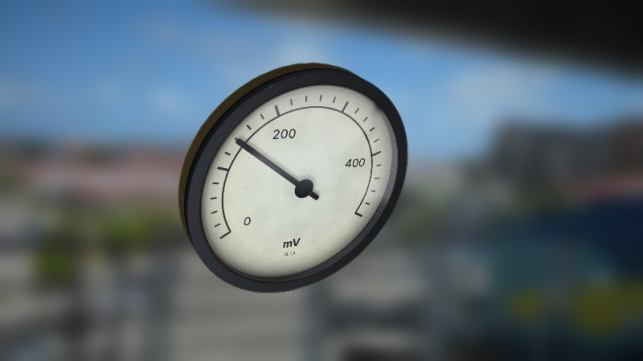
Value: 140 mV
